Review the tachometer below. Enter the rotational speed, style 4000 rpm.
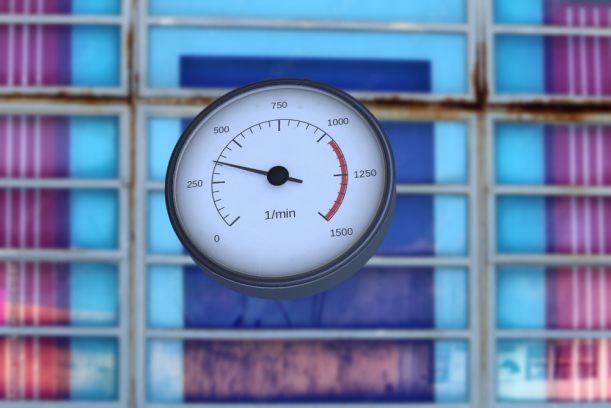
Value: 350 rpm
